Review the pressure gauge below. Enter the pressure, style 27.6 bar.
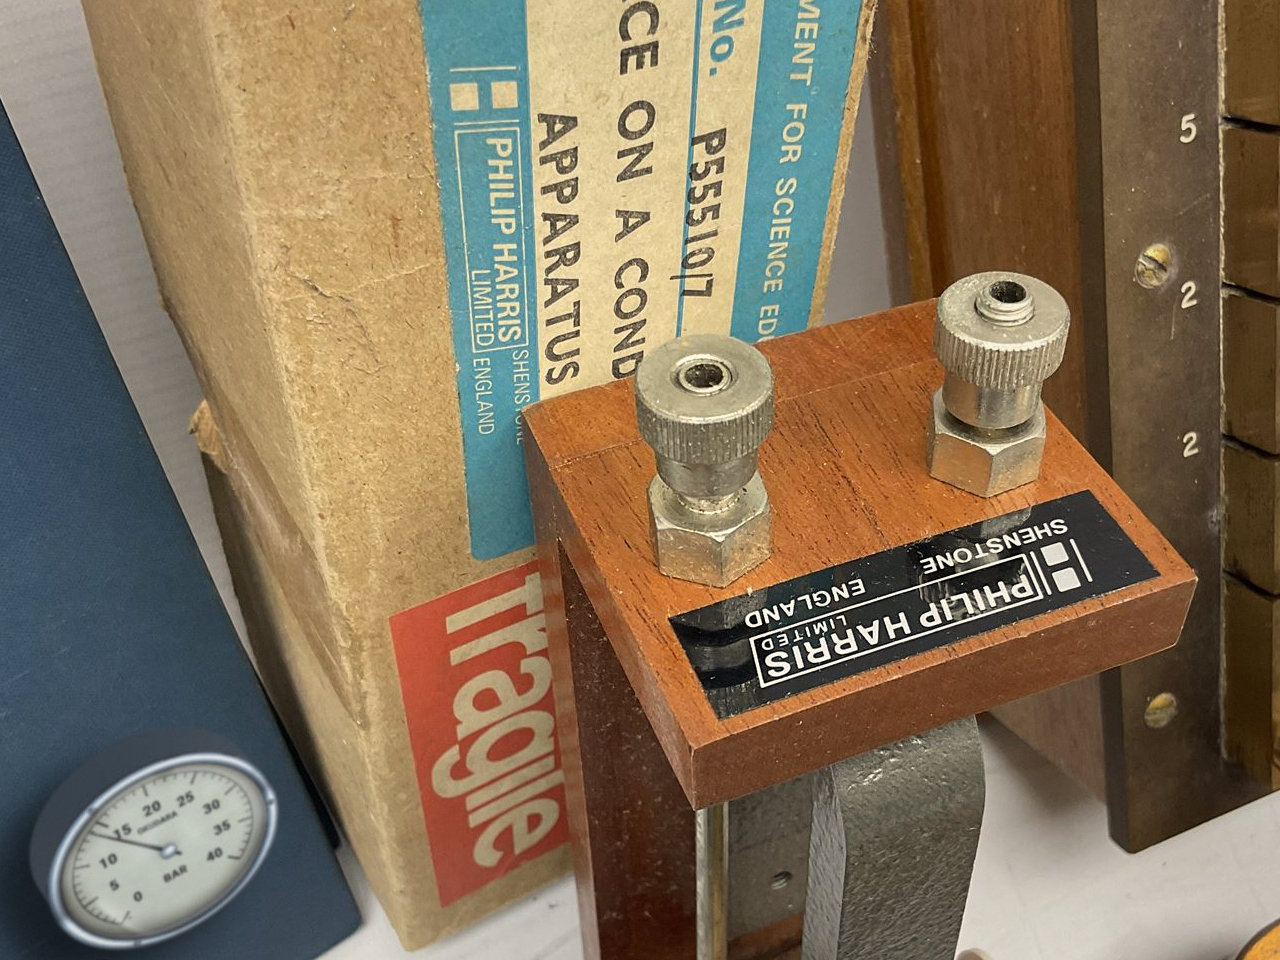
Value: 14 bar
